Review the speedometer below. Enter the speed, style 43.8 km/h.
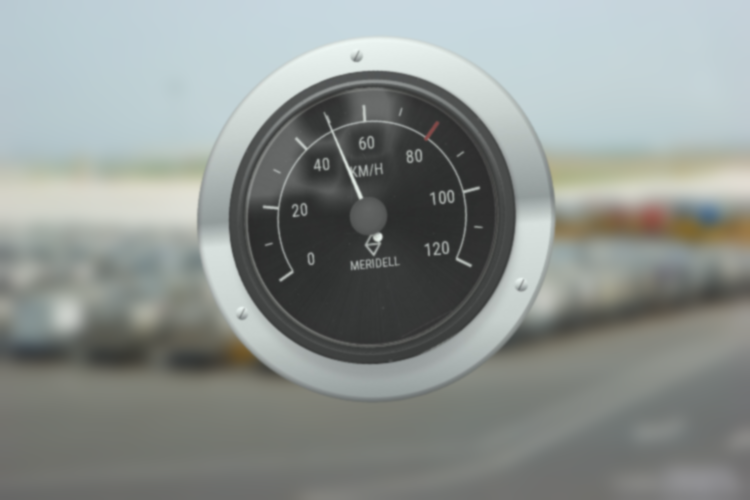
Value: 50 km/h
